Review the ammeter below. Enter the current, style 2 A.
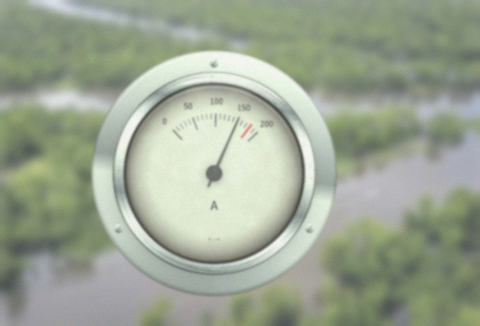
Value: 150 A
